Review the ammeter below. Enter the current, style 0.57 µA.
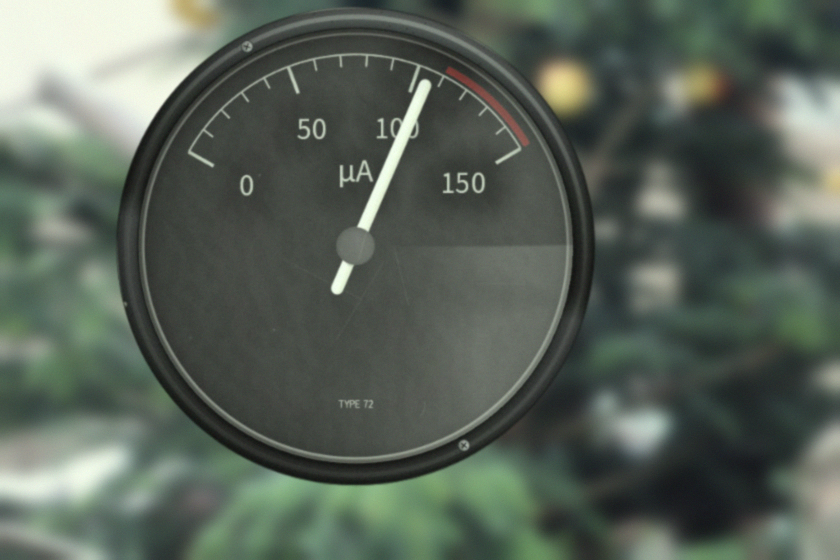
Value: 105 µA
